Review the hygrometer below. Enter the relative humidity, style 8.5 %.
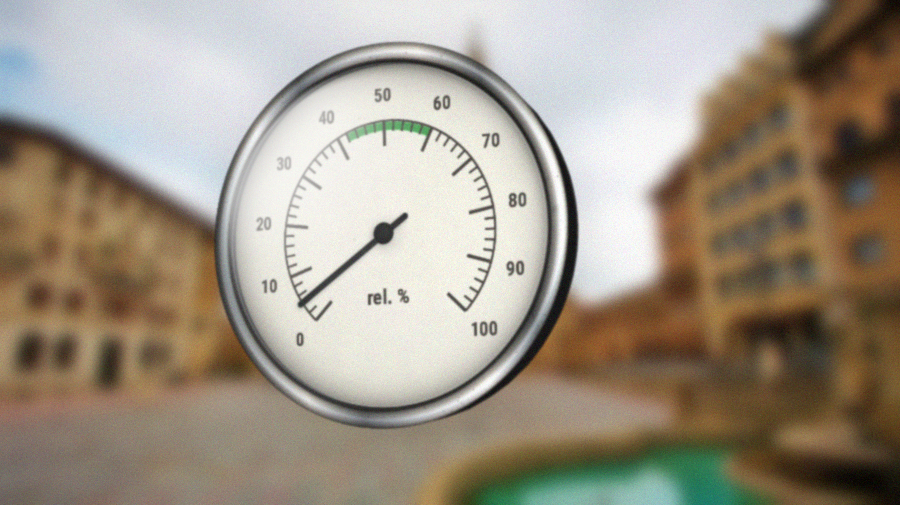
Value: 4 %
